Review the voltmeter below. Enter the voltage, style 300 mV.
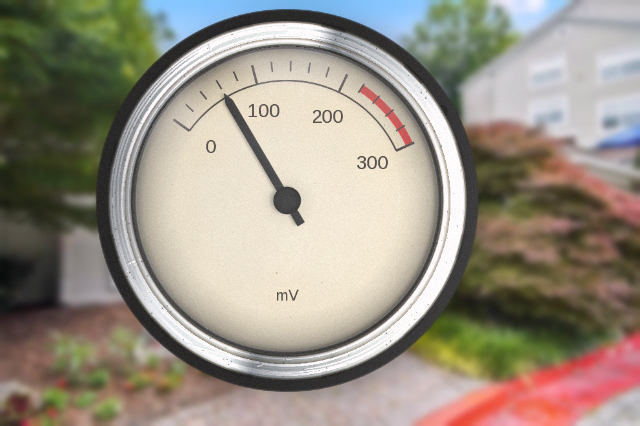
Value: 60 mV
